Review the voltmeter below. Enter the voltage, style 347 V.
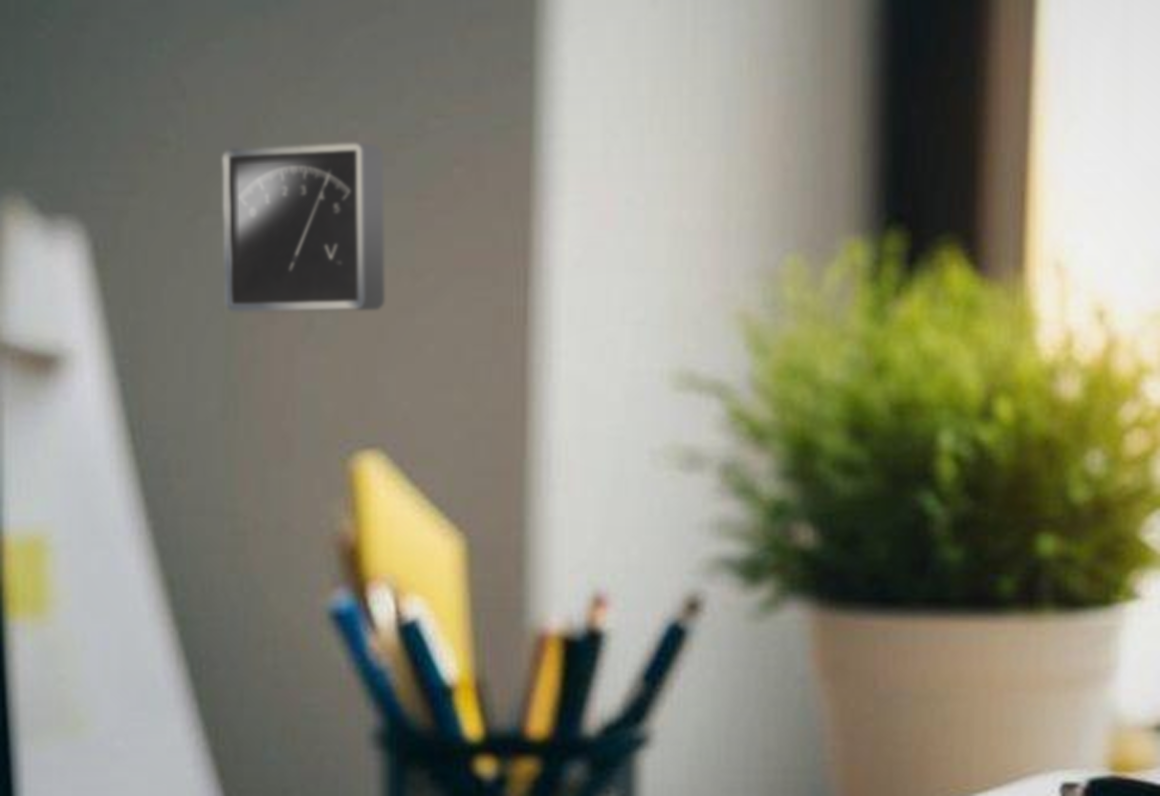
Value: 4 V
